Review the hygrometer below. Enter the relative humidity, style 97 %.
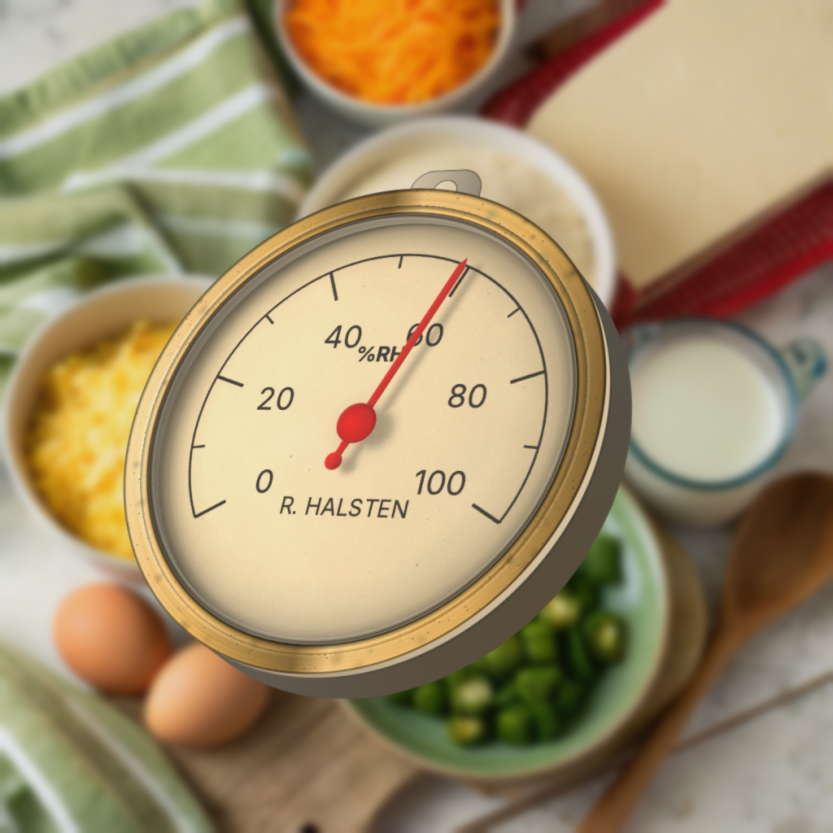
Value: 60 %
